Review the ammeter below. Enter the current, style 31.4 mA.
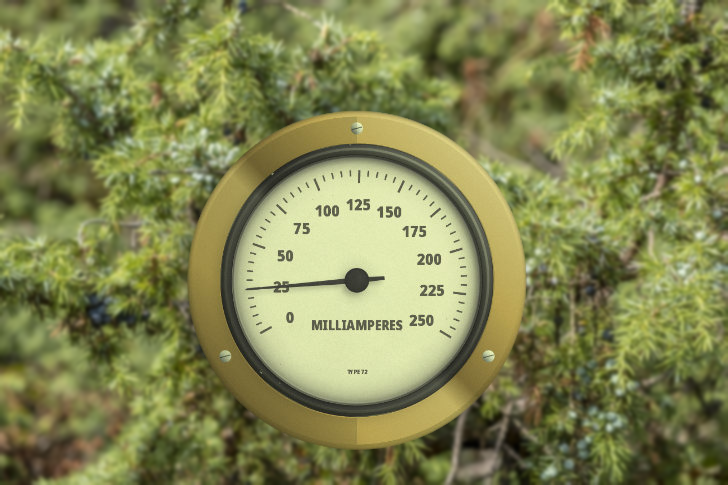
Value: 25 mA
